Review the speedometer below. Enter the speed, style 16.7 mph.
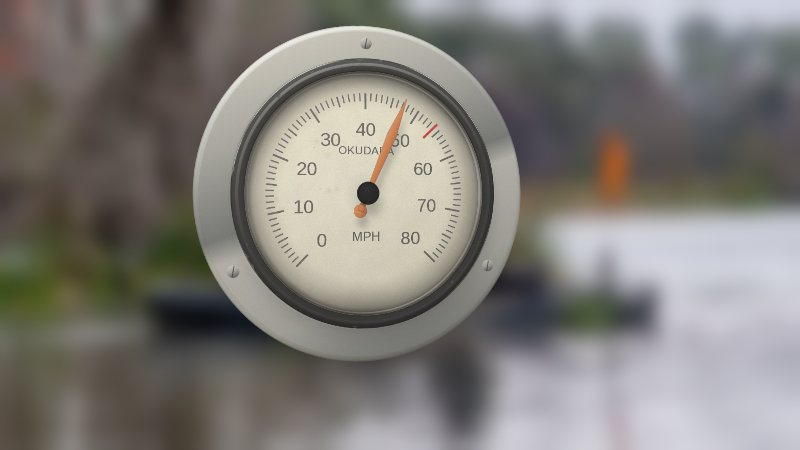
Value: 47 mph
